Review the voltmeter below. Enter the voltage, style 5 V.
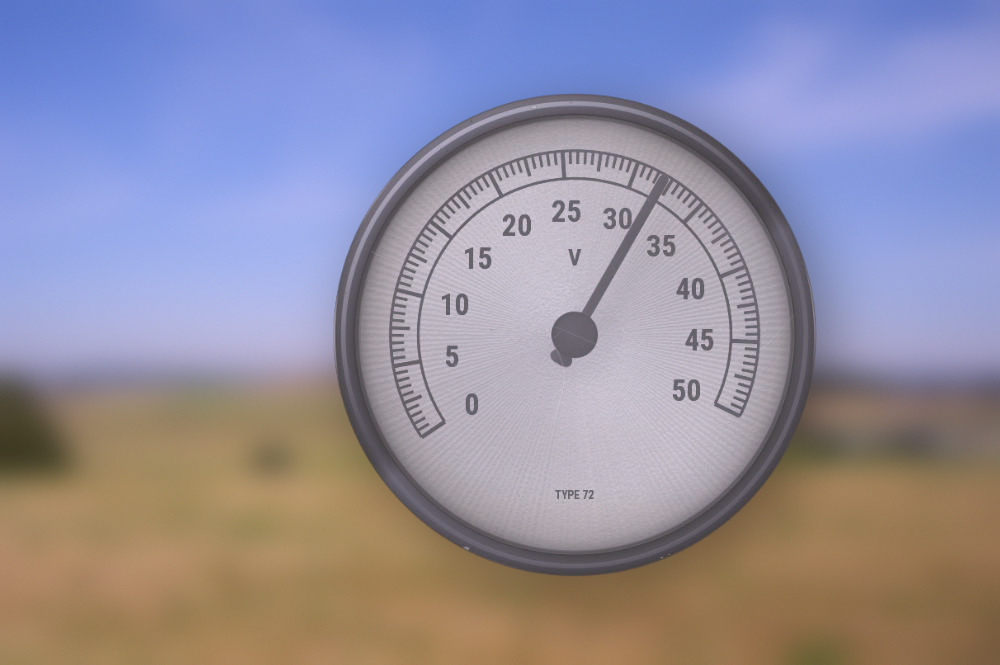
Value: 32 V
